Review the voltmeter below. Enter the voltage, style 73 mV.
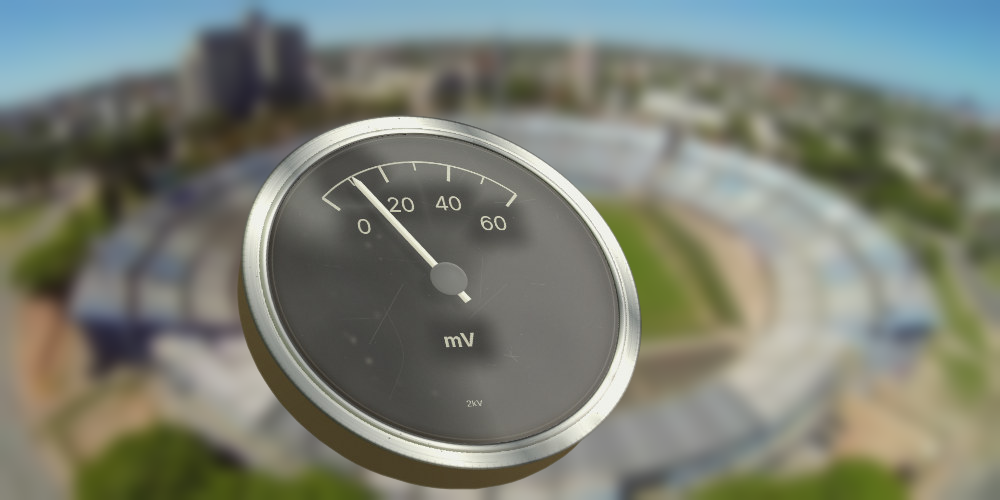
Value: 10 mV
